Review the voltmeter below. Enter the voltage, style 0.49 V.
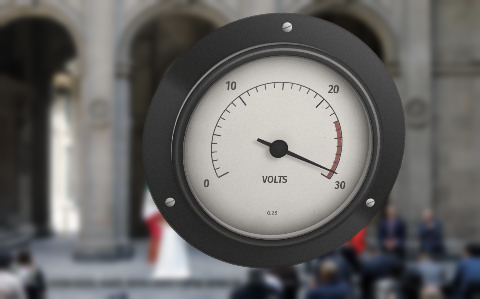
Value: 29 V
